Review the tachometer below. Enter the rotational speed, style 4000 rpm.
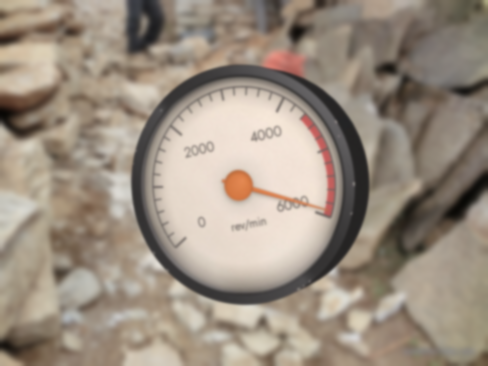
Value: 5900 rpm
